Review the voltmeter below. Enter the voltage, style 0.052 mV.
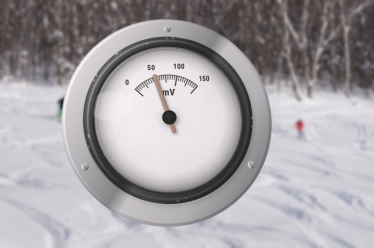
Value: 50 mV
